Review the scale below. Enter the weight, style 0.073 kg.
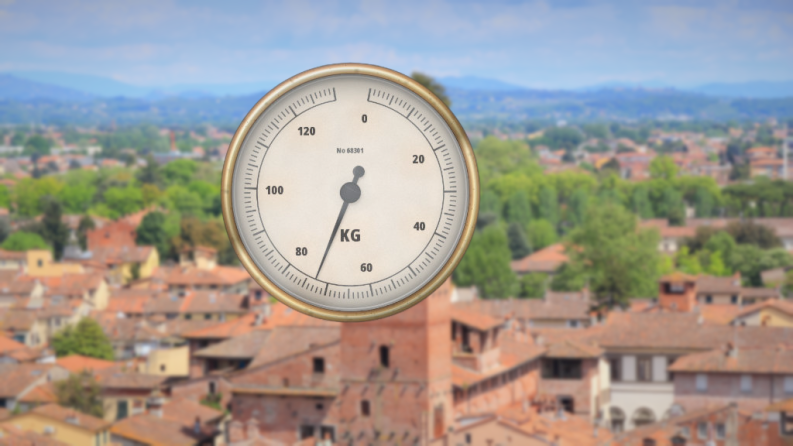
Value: 73 kg
